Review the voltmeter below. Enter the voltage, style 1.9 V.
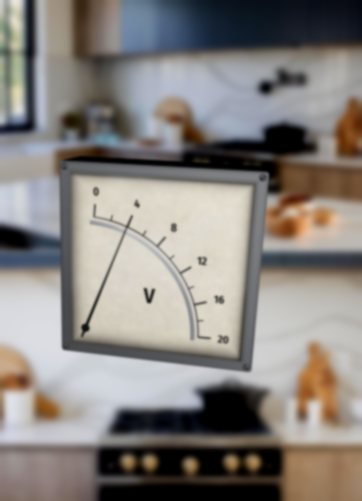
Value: 4 V
